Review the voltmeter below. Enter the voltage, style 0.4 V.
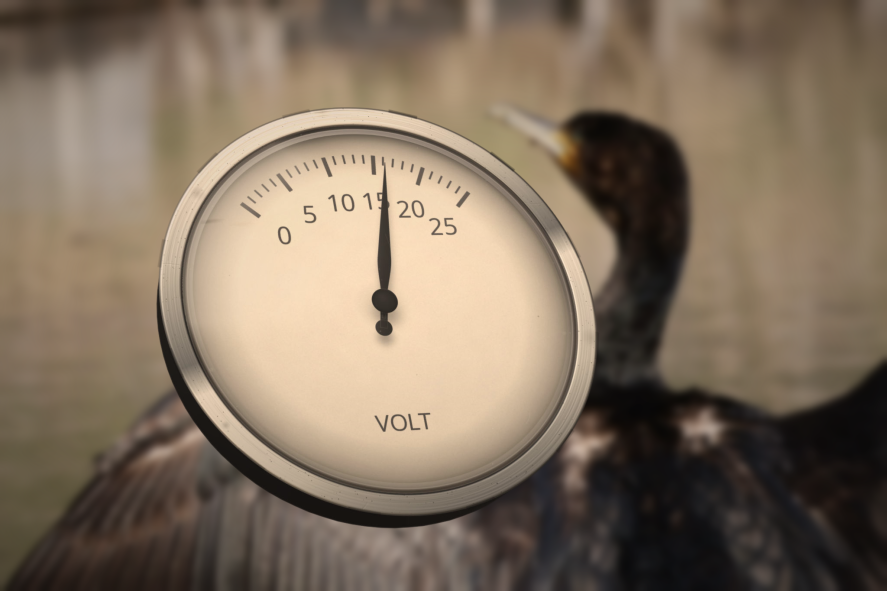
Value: 16 V
